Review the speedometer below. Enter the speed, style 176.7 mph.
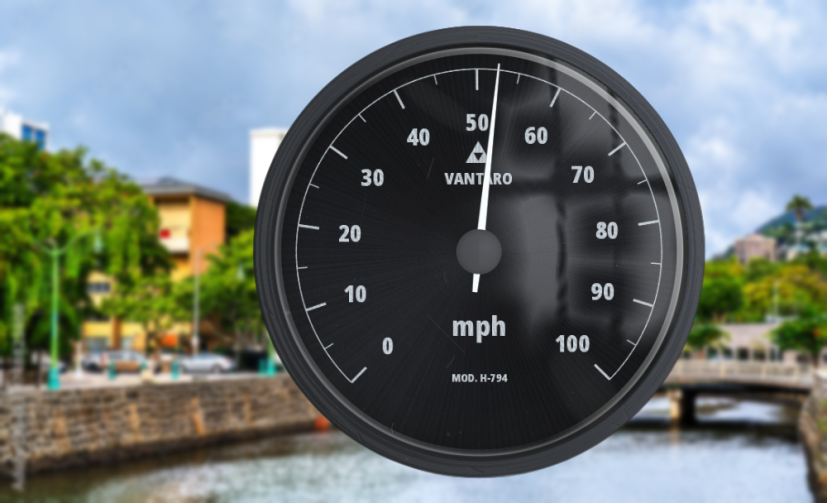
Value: 52.5 mph
